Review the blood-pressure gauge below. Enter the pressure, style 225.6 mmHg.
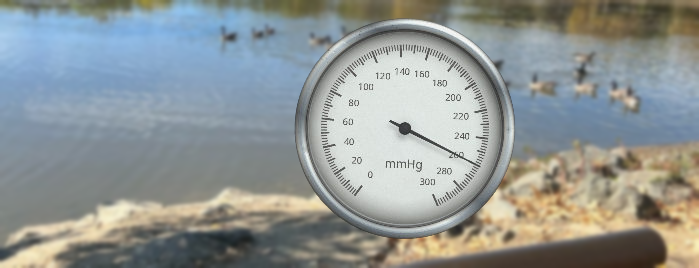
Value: 260 mmHg
